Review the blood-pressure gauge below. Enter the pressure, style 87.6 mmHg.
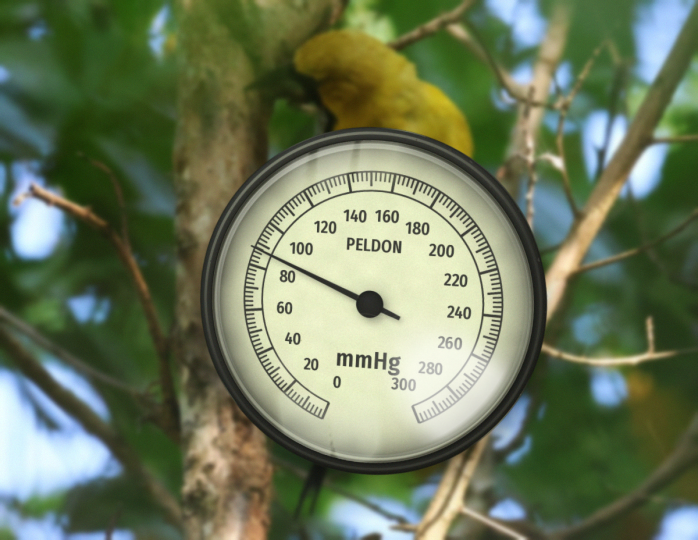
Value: 88 mmHg
